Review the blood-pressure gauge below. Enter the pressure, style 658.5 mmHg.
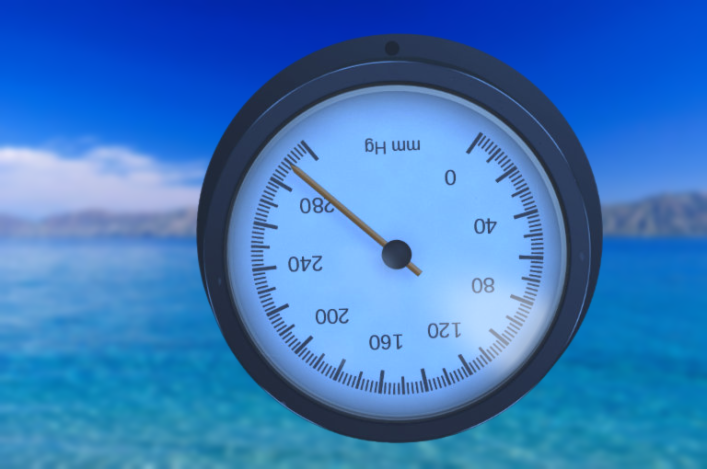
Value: 290 mmHg
